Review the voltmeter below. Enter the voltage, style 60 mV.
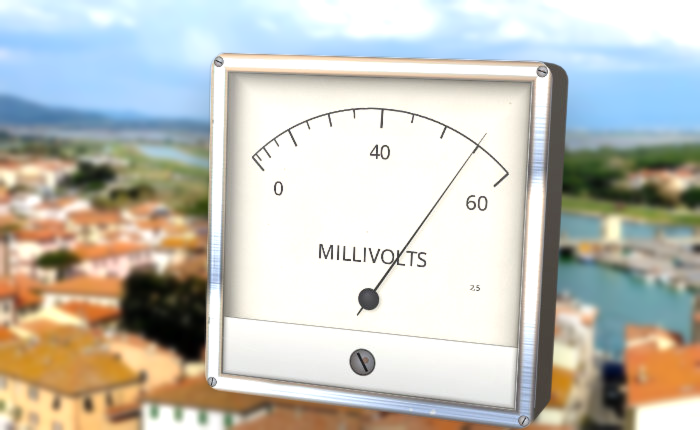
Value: 55 mV
